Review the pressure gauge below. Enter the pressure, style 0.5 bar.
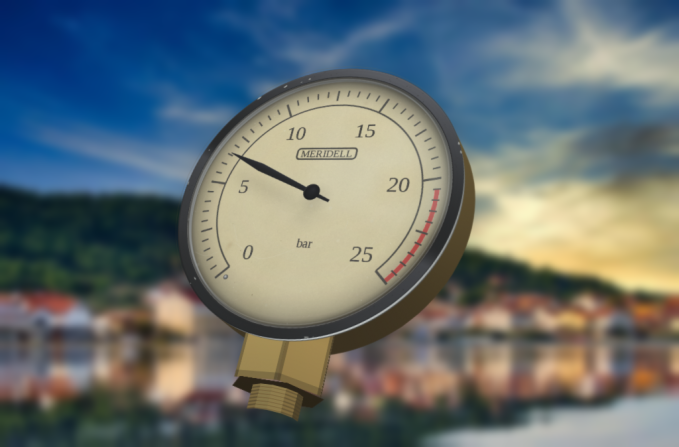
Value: 6.5 bar
